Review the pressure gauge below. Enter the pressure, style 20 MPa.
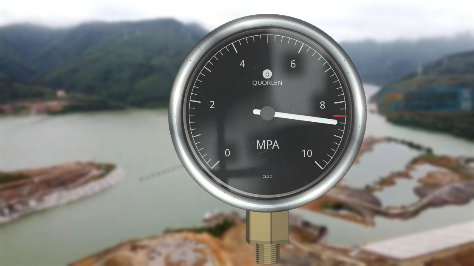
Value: 8.6 MPa
